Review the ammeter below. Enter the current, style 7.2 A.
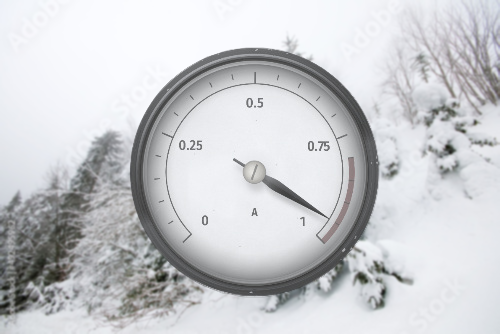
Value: 0.95 A
